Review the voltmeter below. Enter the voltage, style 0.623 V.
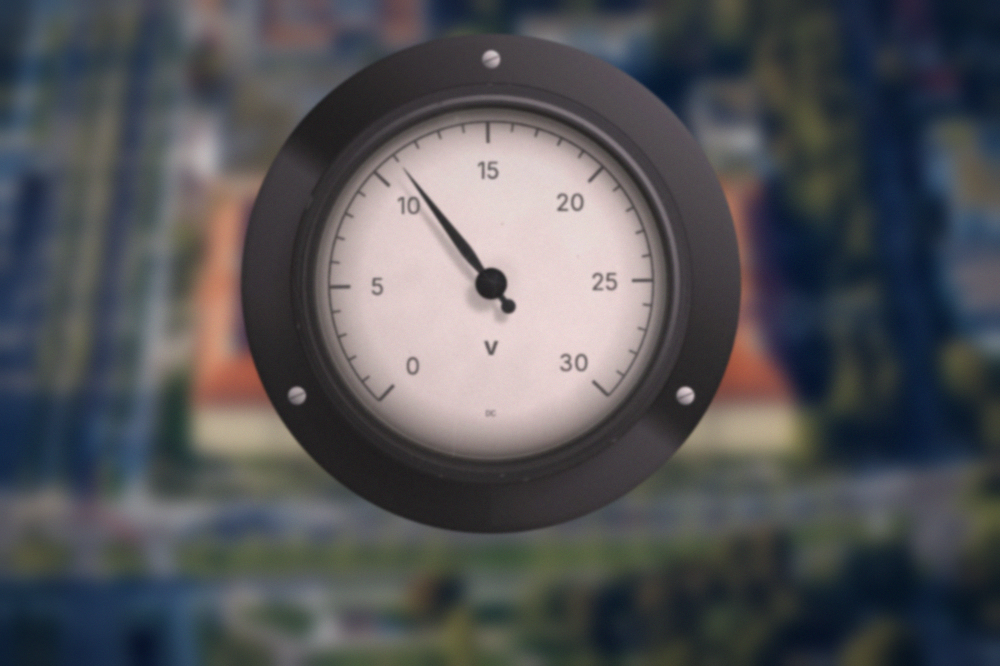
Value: 11 V
